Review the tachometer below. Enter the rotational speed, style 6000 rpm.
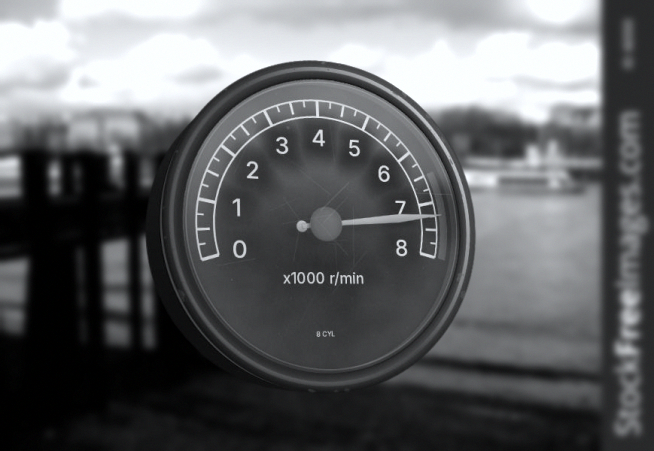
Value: 7250 rpm
